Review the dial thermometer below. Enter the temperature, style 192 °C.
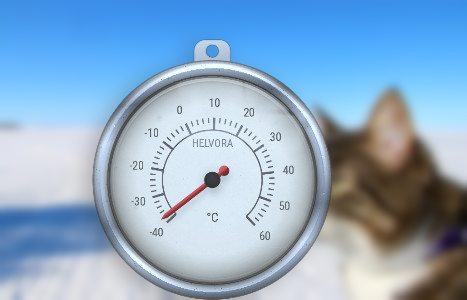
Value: -38 °C
